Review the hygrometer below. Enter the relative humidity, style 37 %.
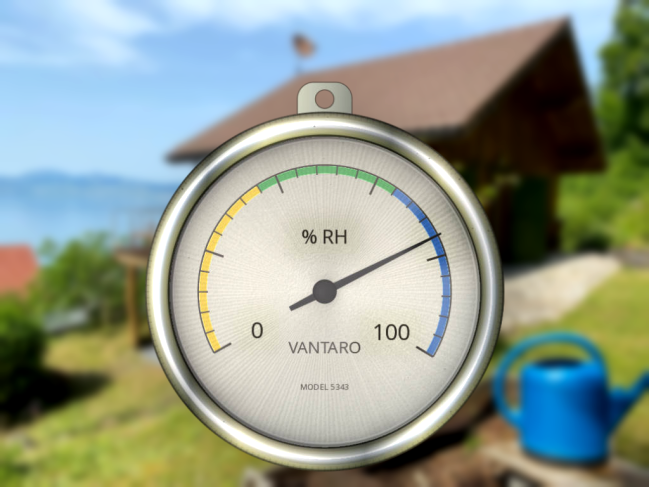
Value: 76 %
